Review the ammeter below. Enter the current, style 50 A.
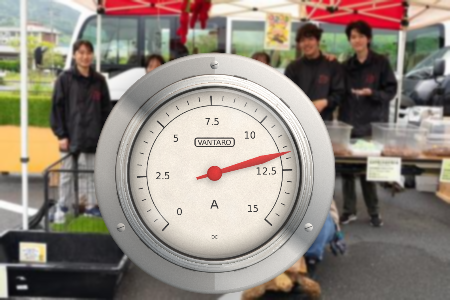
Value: 11.75 A
